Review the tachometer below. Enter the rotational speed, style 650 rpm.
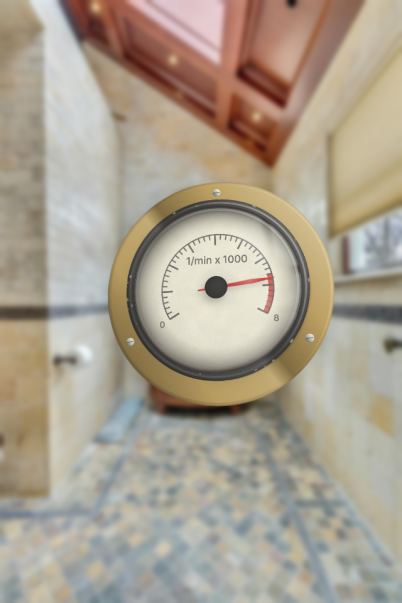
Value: 6800 rpm
